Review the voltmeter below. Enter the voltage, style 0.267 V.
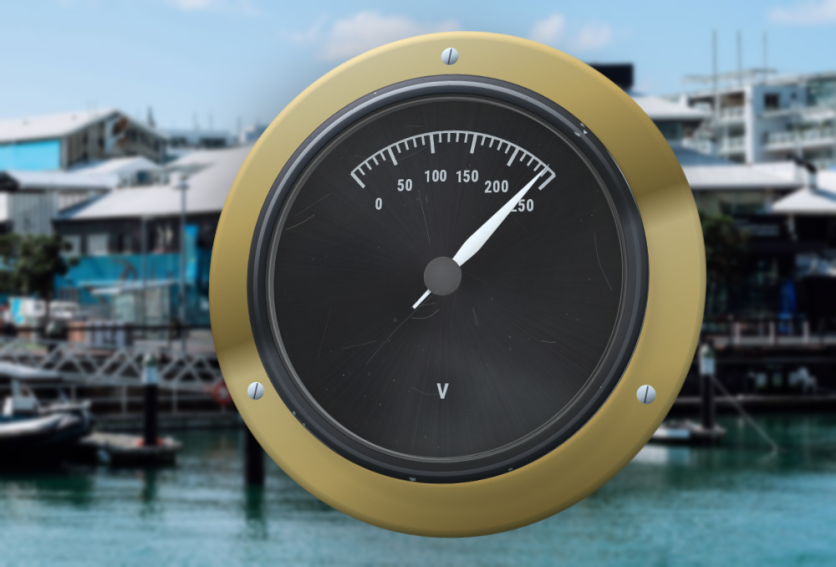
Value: 240 V
